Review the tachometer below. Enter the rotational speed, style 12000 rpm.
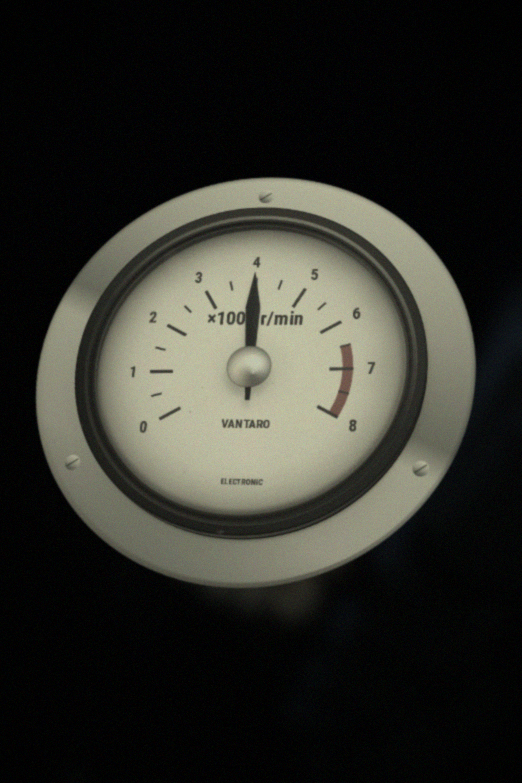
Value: 4000 rpm
